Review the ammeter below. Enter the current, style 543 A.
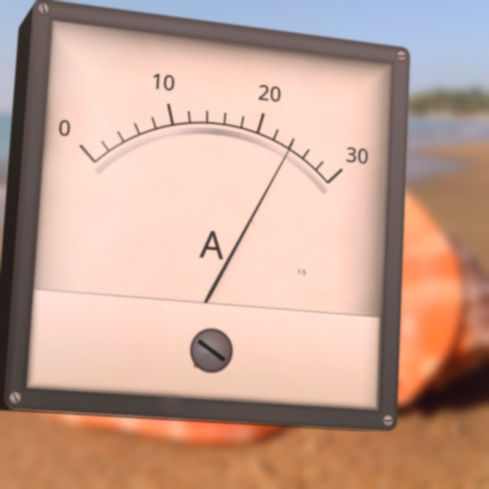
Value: 24 A
